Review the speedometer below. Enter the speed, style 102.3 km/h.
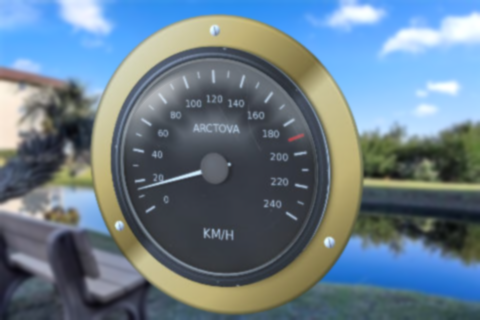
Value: 15 km/h
